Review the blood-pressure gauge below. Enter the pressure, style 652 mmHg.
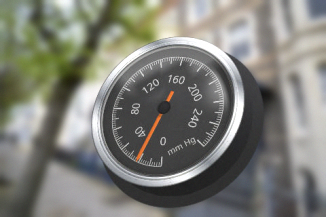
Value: 20 mmHg
